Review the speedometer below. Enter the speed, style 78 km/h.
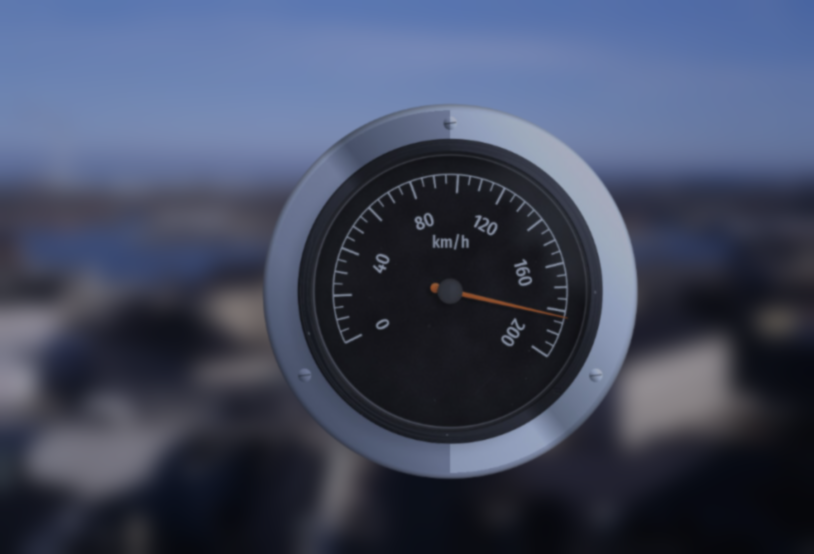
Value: 182.5 km/h
